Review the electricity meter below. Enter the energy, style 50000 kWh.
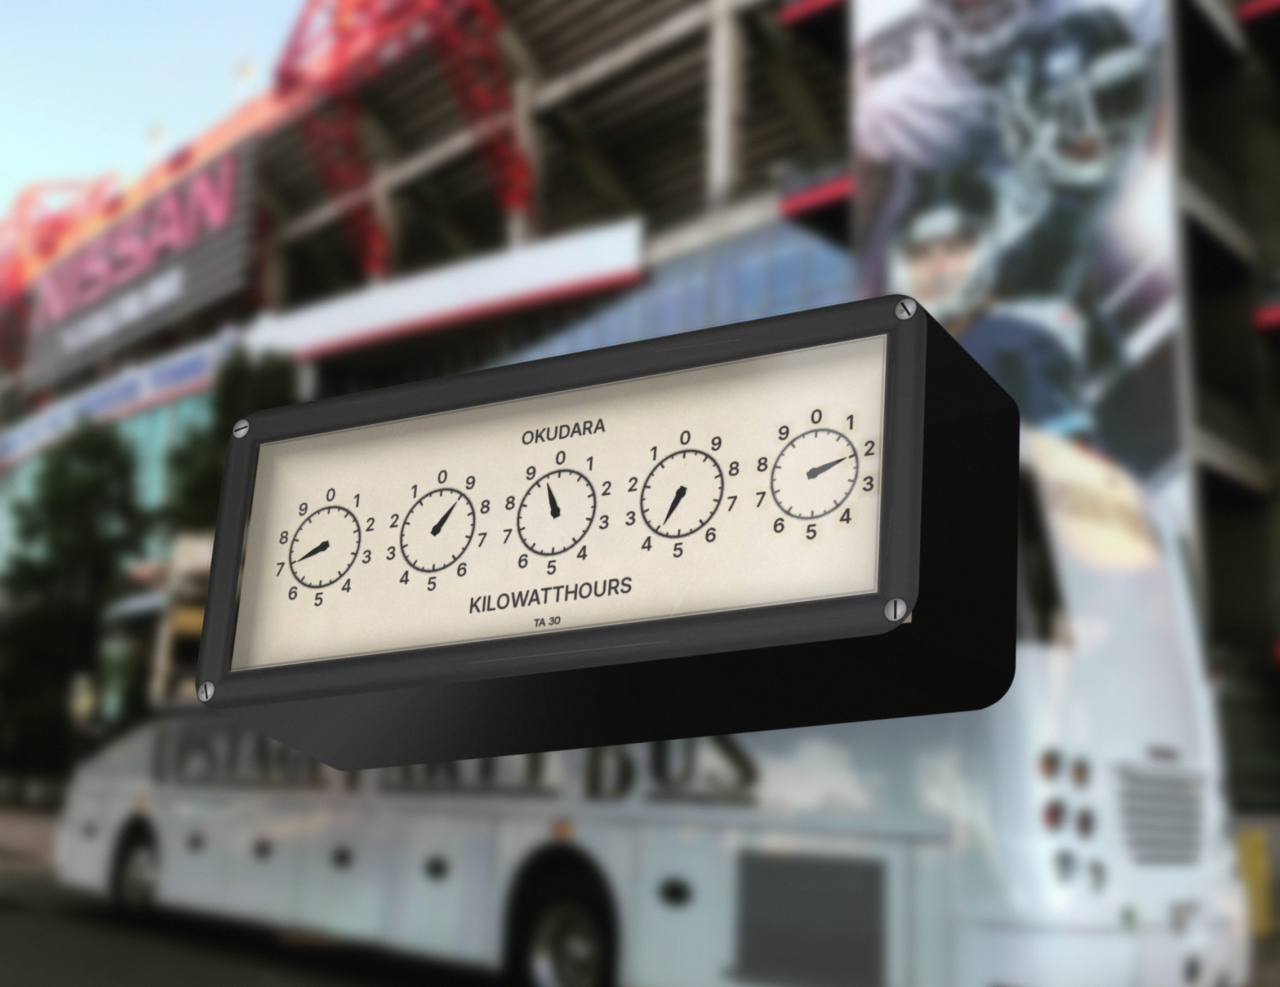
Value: 68942 kWh
